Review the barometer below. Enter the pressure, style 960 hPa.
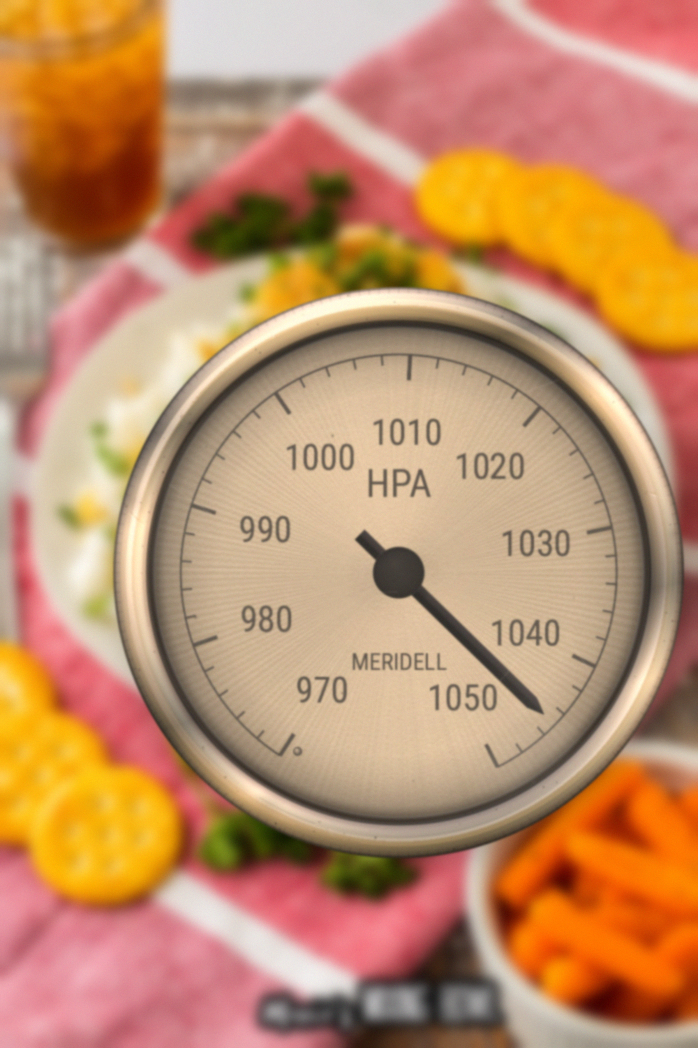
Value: 1045 hPa
